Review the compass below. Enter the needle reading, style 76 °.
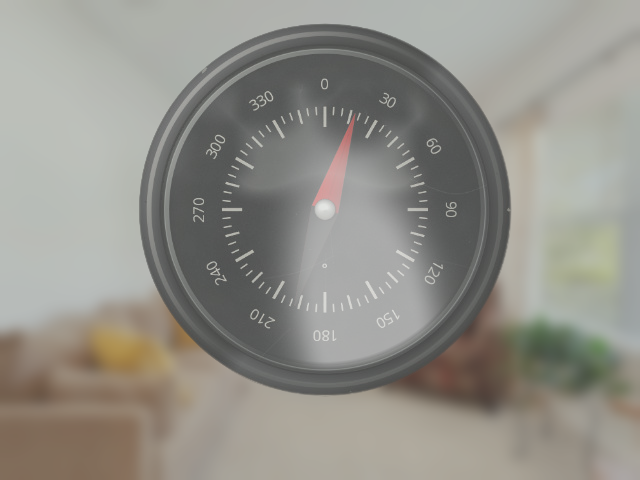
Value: 17.5 °
